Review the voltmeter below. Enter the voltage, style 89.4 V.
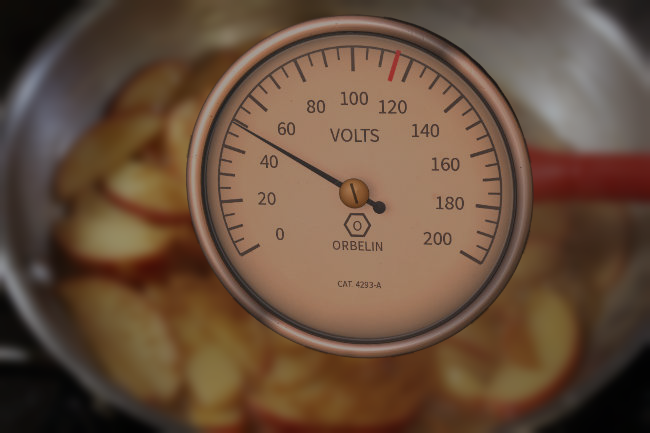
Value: 50 V
